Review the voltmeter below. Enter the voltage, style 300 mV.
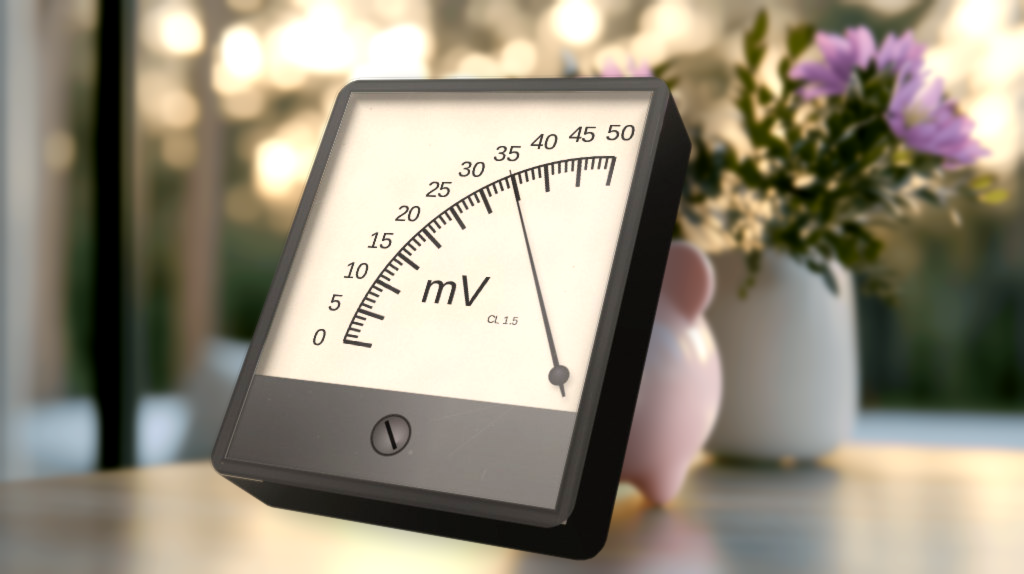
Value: 35 mV
